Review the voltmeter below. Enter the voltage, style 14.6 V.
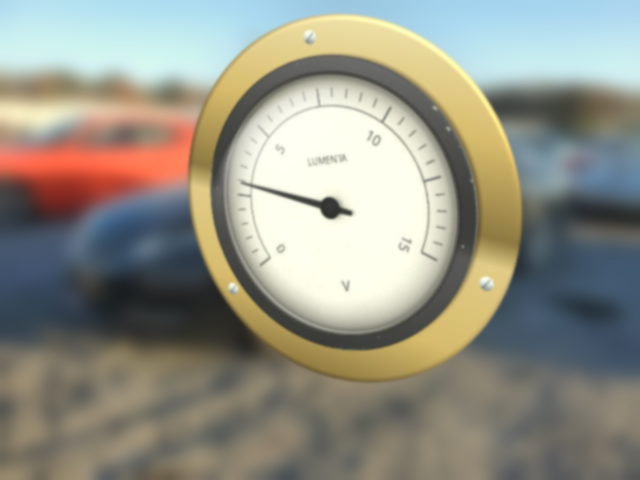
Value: 3 V
